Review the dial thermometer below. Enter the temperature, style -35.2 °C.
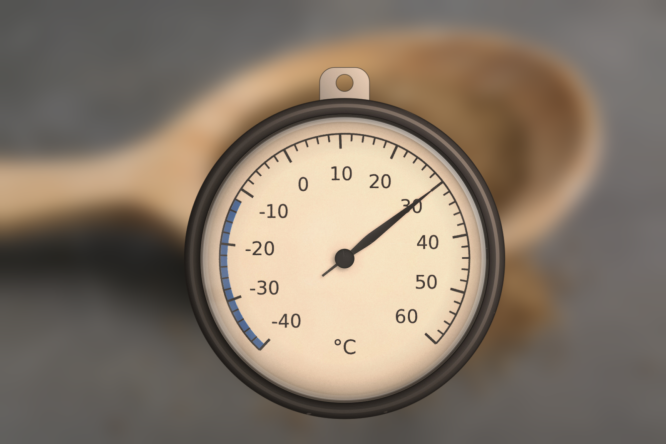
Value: 30 °C
